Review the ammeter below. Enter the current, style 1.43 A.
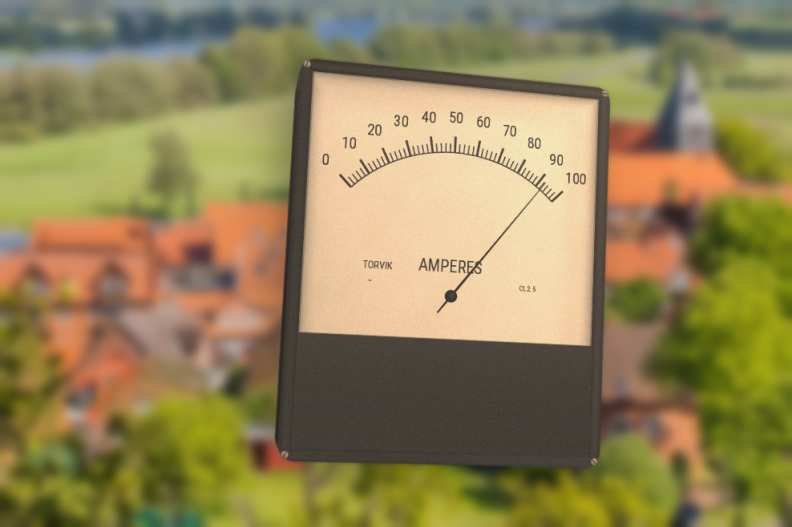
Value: 92 A
